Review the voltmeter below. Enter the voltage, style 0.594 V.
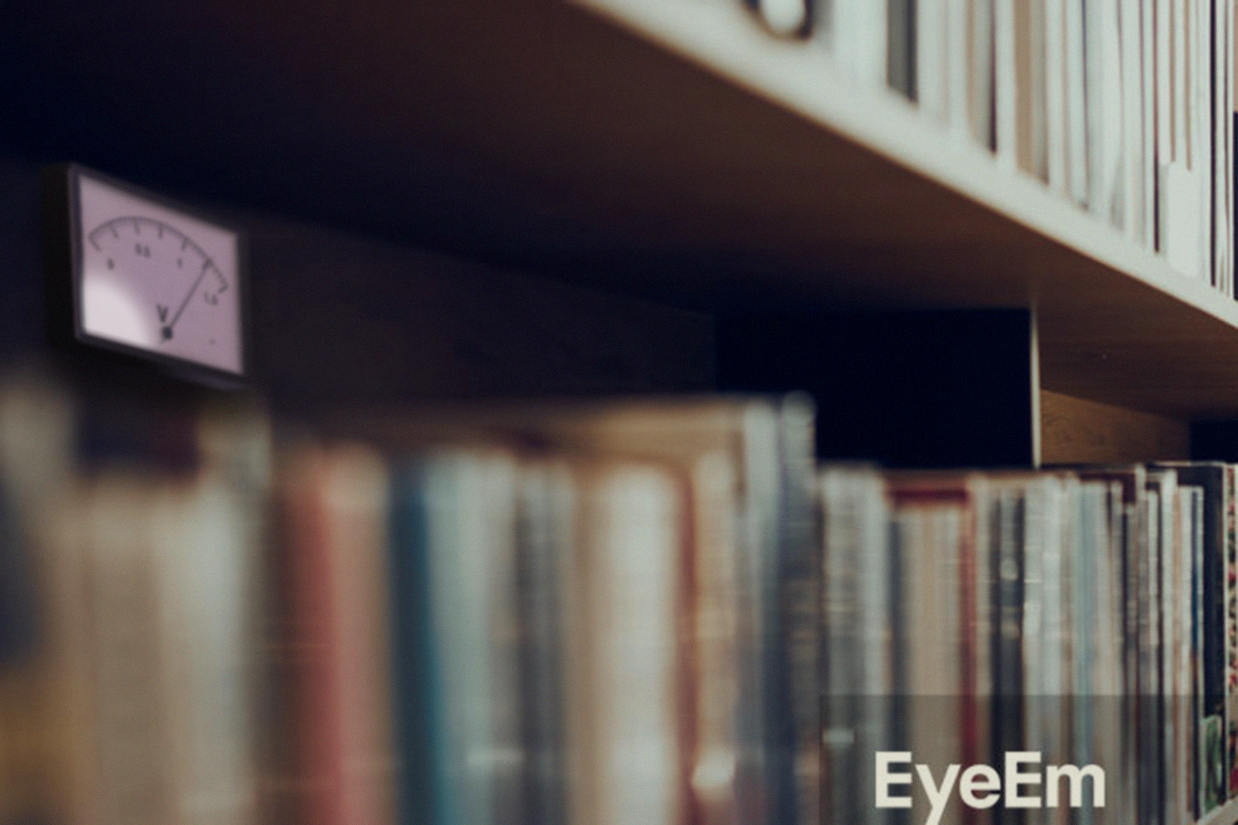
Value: 1.25 V
